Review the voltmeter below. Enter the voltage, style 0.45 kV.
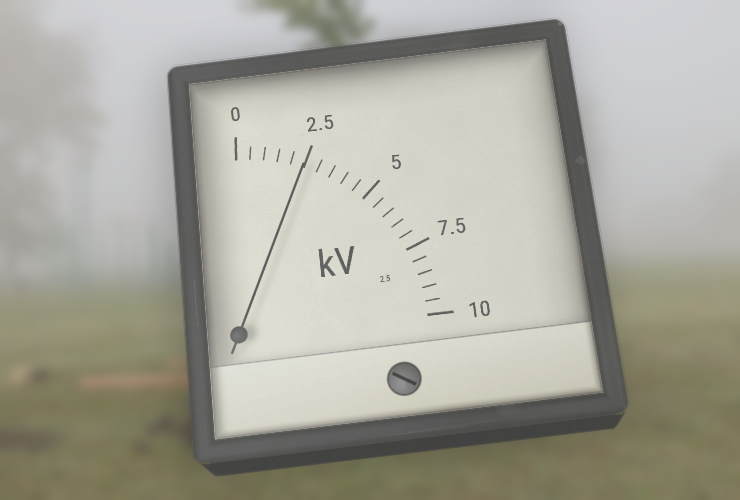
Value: 2.5 kV
